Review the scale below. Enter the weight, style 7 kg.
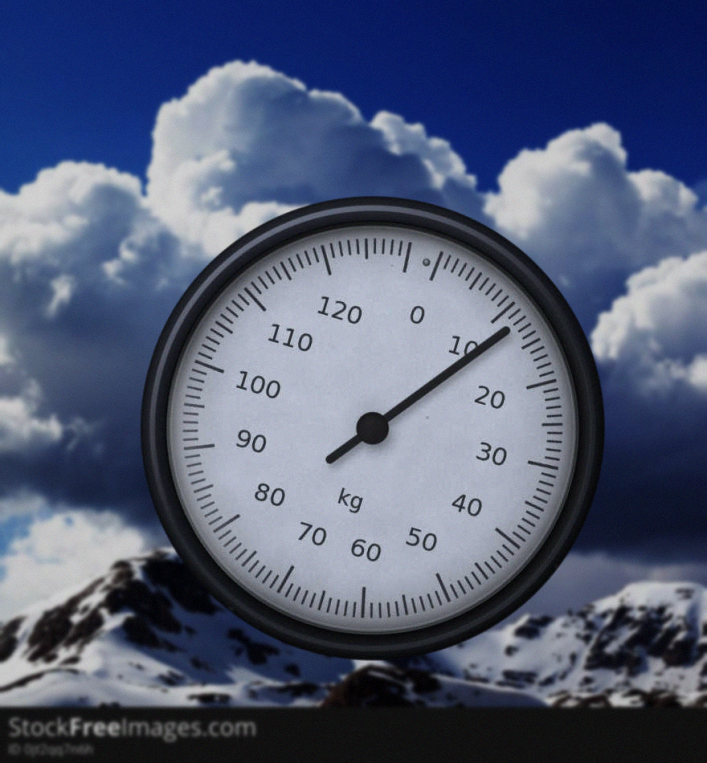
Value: 12 kg
